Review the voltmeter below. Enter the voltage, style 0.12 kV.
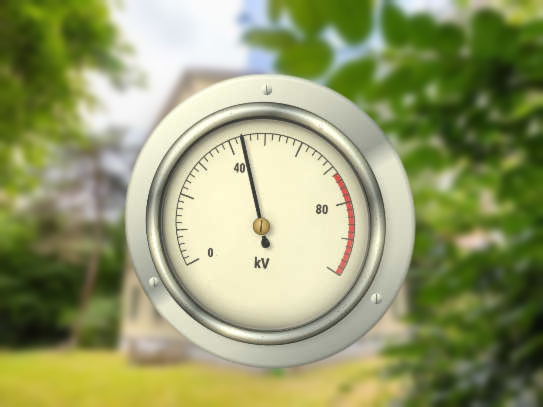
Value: 44 kV
